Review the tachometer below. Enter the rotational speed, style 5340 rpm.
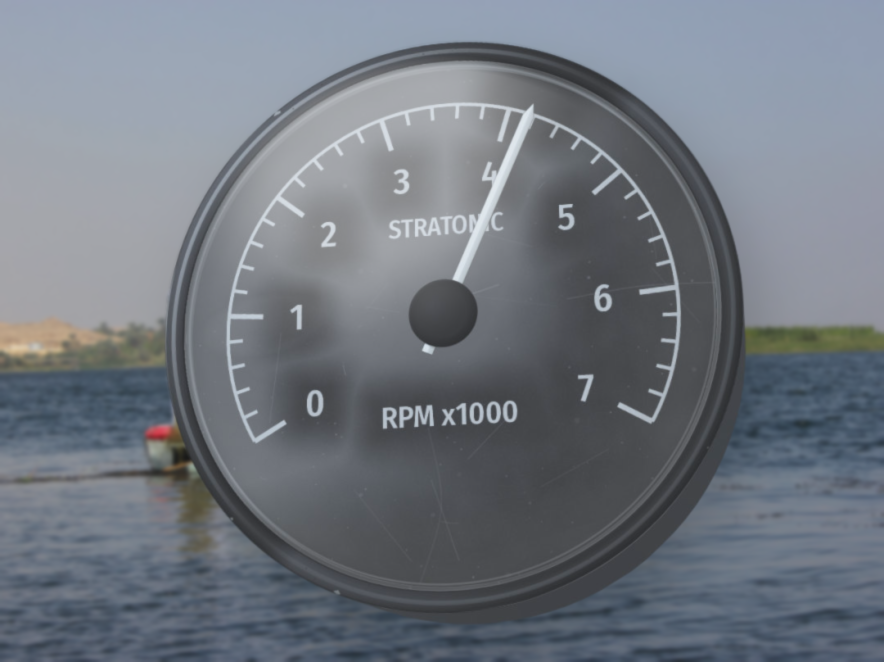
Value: 4200 rpm
